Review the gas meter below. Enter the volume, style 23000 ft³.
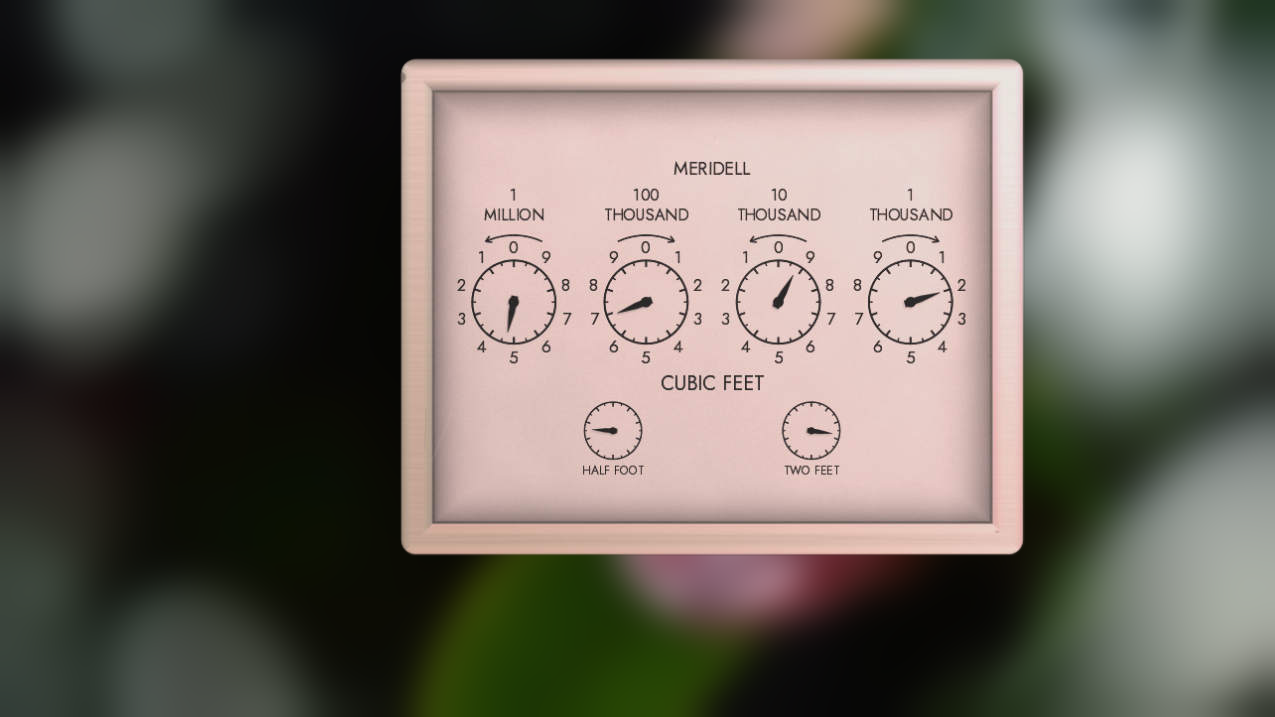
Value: 469200 ft³
